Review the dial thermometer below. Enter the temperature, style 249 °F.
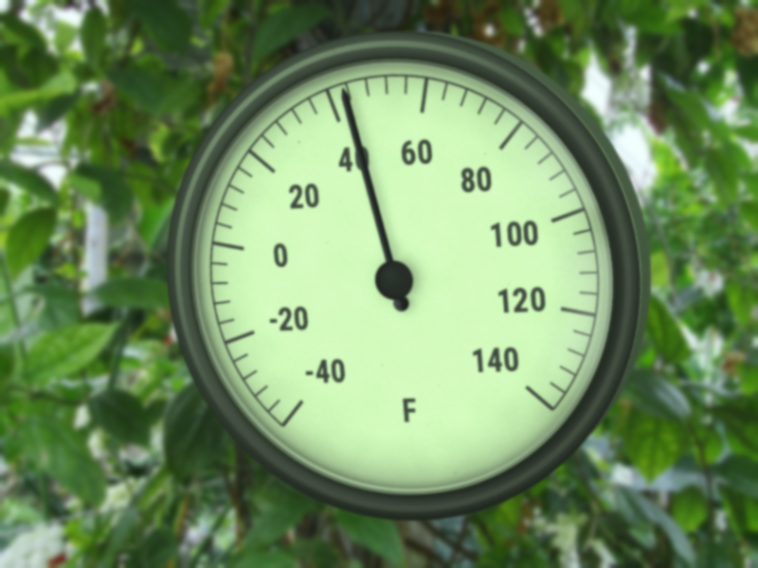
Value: 44 °F
